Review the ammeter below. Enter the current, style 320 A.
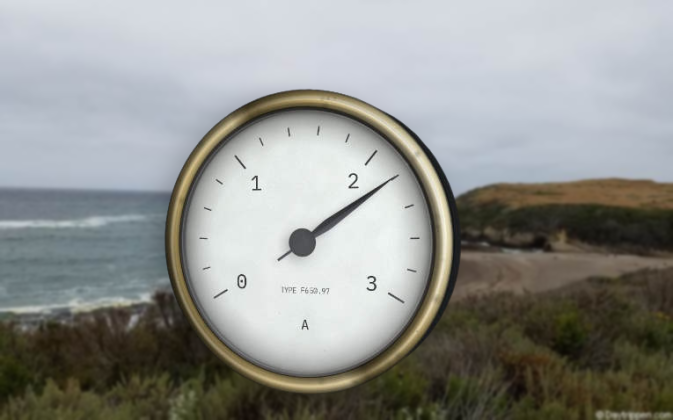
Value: 2.2 A
